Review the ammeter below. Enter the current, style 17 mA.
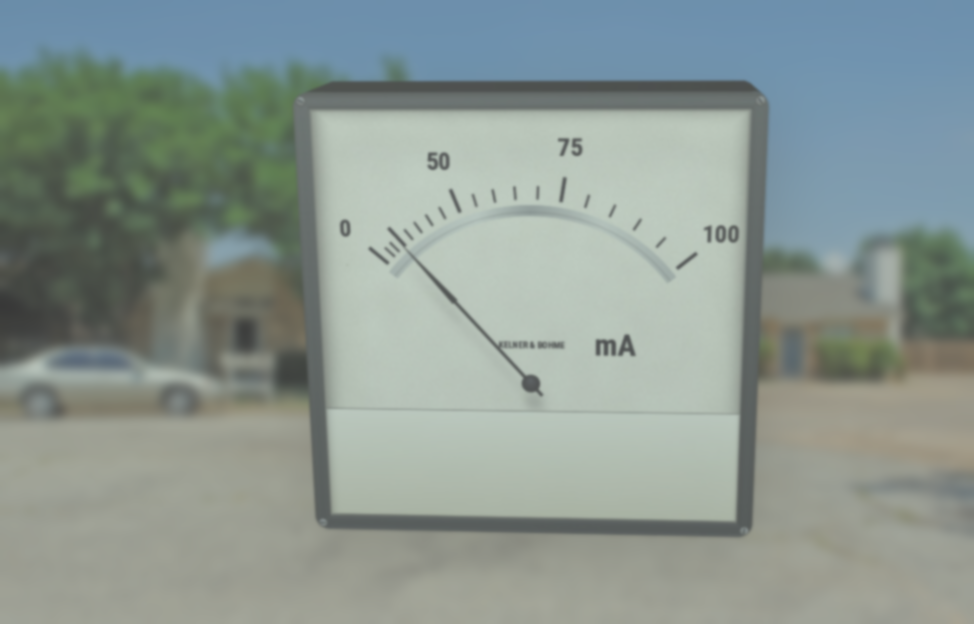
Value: 25 mA
